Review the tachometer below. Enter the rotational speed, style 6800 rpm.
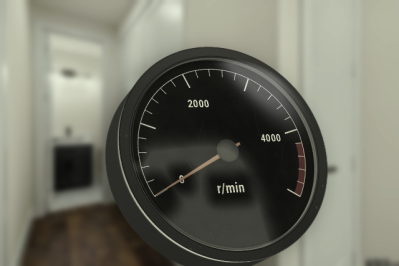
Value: 0 rpm
